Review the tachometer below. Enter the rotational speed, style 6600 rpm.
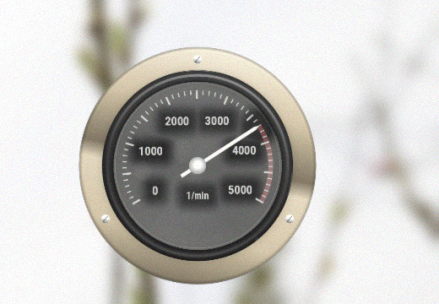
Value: 3700 rpm
